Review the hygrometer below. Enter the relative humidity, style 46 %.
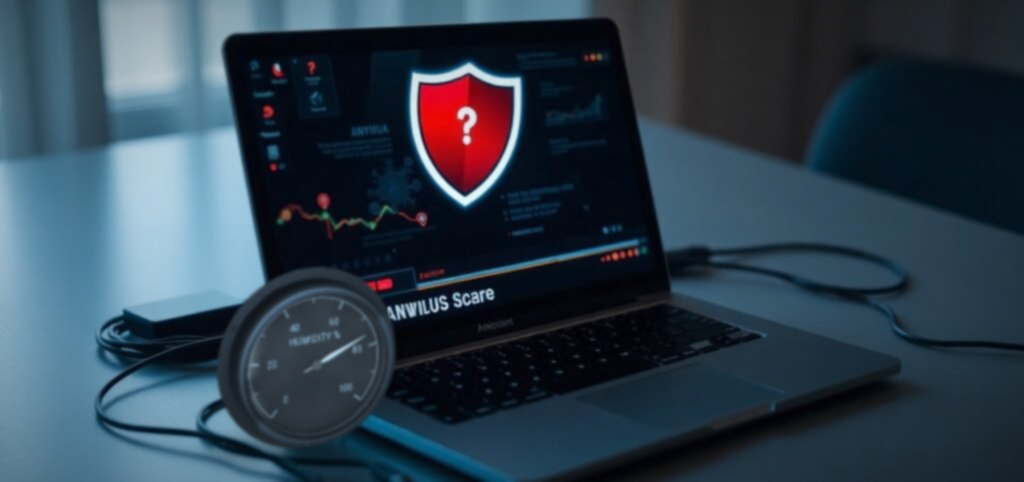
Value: 75 %
